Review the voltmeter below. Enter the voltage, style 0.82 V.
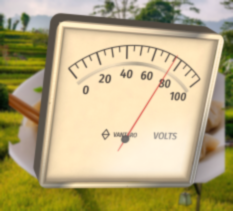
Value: 75 V
